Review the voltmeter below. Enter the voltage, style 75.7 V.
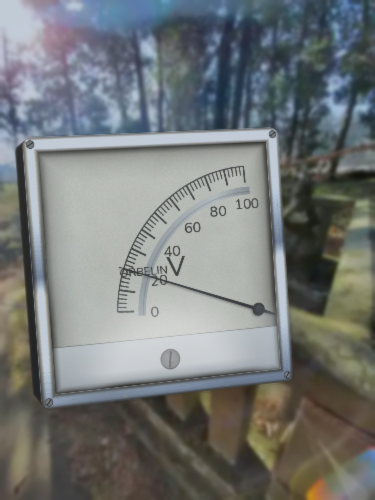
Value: 20 V
